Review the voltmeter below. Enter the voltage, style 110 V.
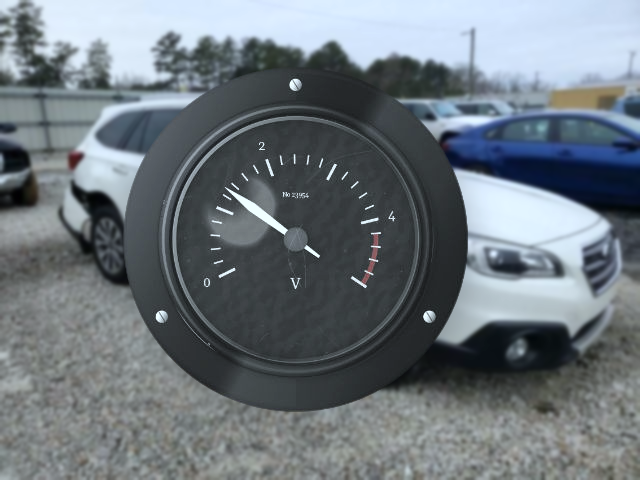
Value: 1.3 V
